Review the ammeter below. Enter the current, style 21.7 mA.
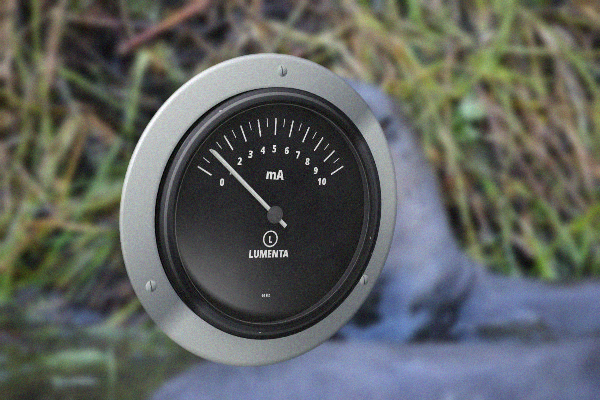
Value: 1 mA
